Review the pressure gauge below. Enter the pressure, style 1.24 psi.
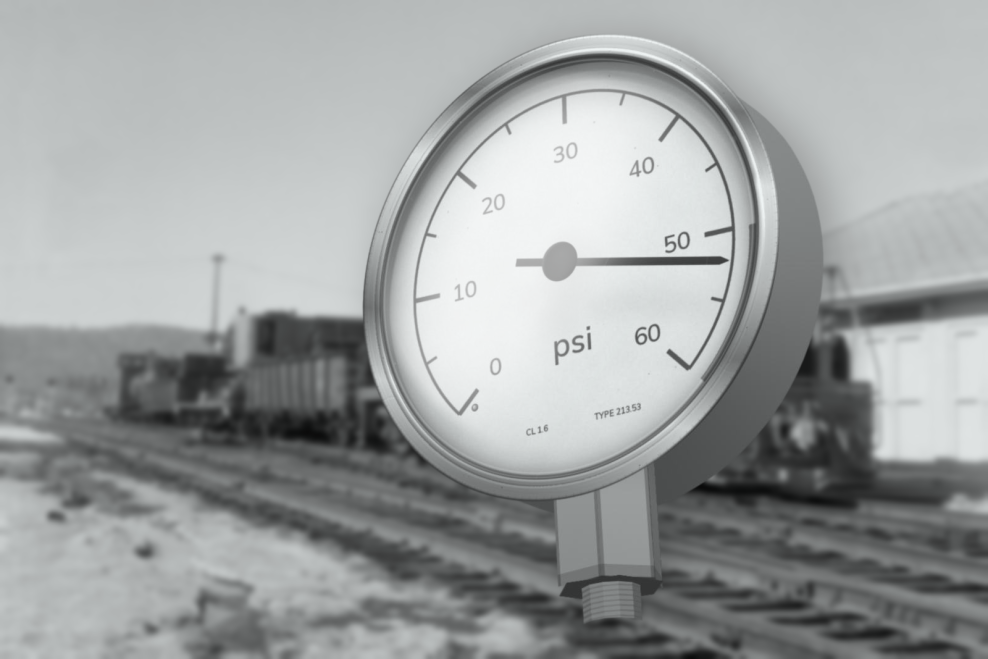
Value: 52.5 psi
